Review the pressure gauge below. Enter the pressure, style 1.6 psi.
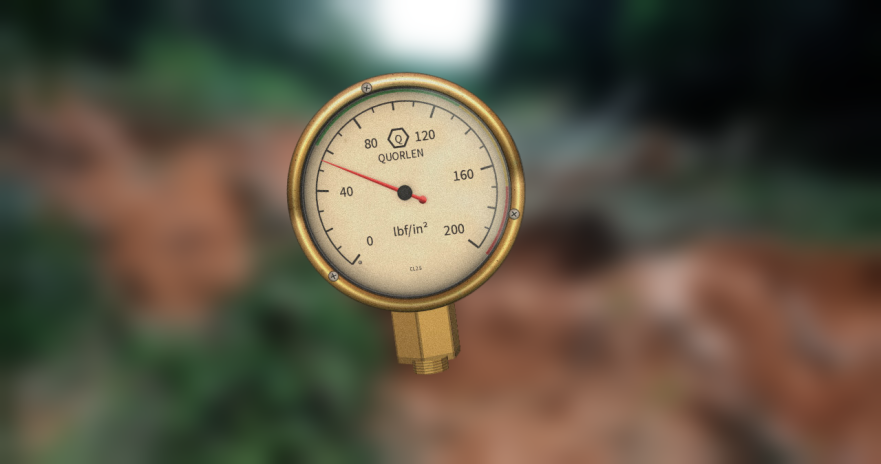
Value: 55 psi
